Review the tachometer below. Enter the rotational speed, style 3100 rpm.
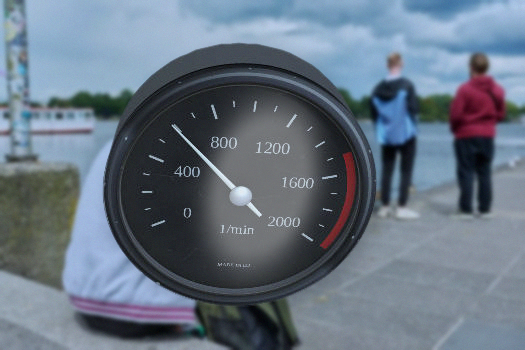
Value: 600 rpm
